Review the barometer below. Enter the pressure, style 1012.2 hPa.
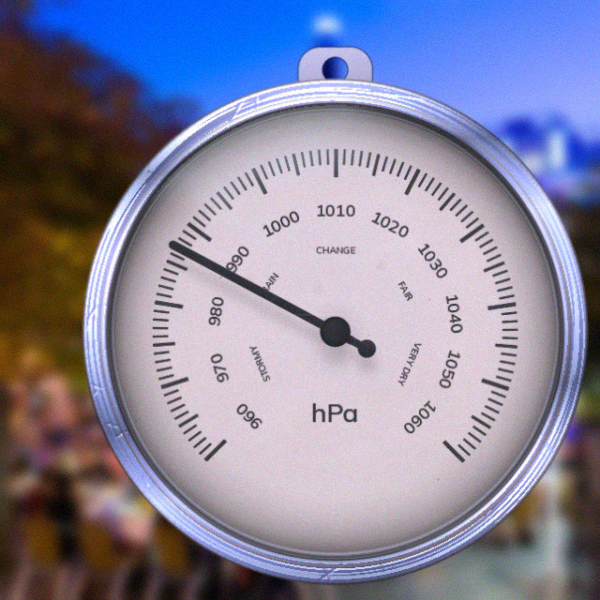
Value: 987 hPa
